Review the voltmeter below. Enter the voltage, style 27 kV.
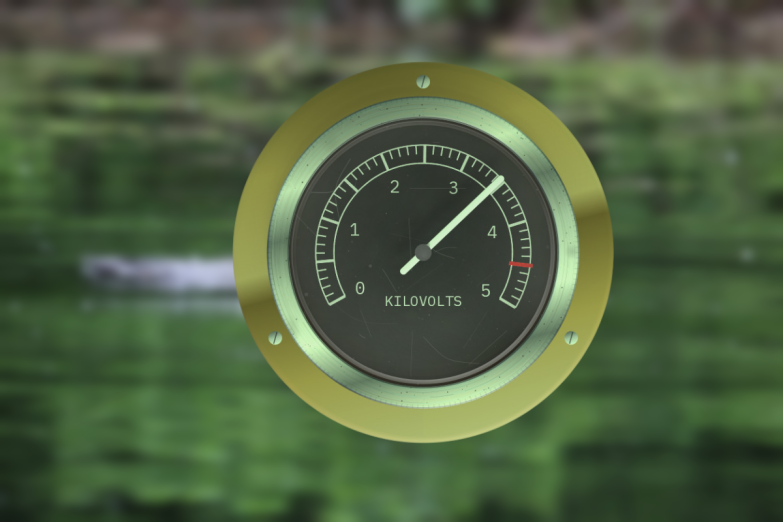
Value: 3.45 kV
